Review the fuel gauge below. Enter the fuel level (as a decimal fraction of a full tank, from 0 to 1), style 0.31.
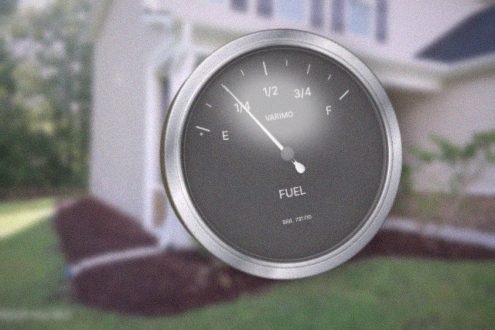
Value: 0.25
